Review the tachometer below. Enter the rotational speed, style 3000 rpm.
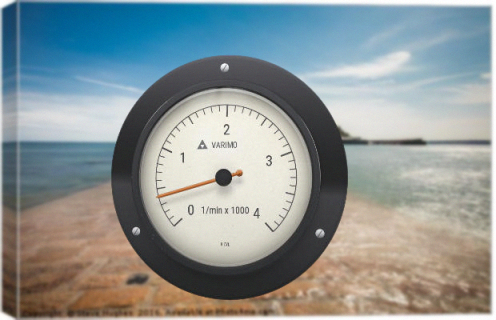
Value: 400 rpm
